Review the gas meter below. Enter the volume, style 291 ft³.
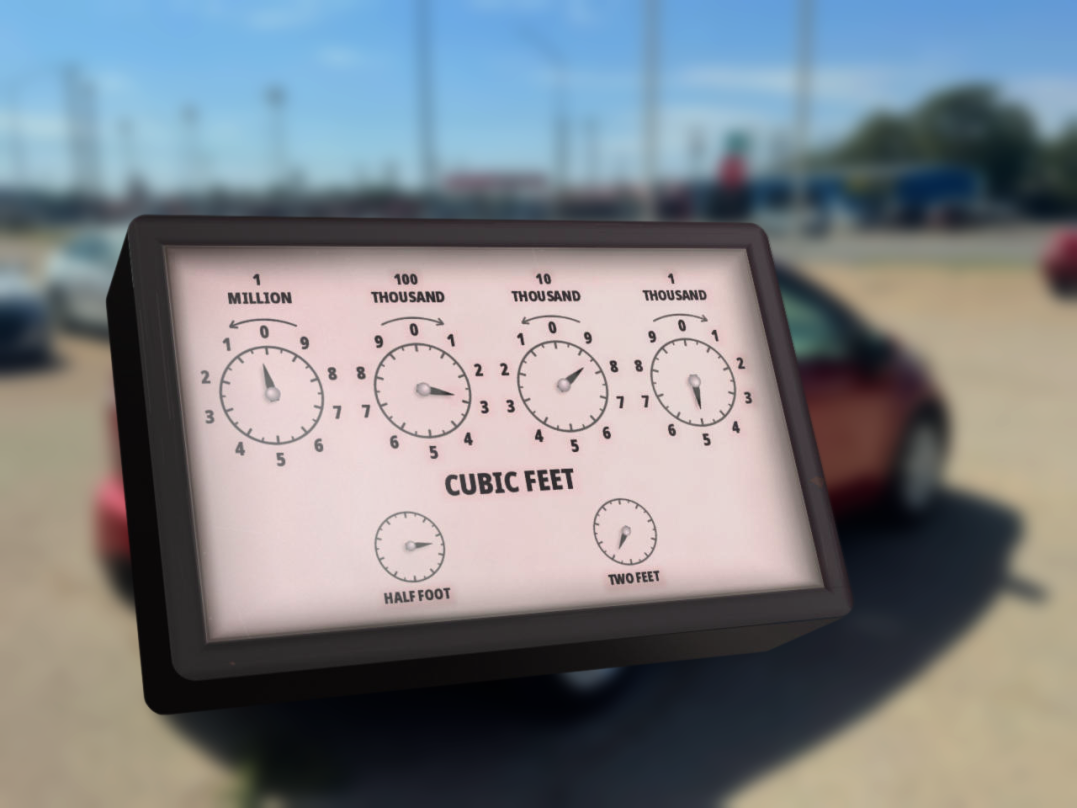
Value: 28500 ft³
